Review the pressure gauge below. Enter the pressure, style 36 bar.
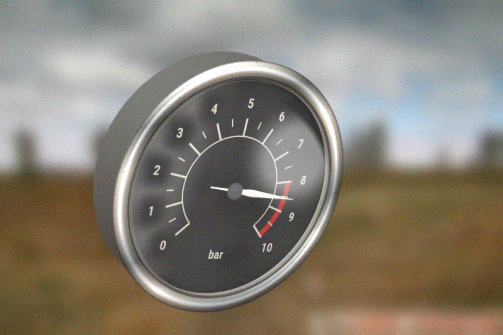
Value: 8.5 bar
